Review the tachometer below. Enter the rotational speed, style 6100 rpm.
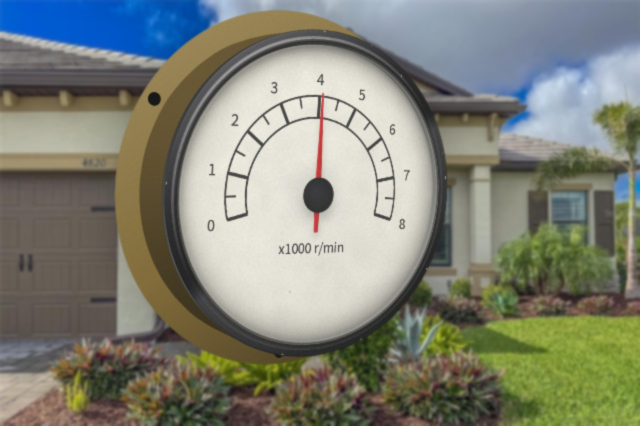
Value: 4000 rpm
